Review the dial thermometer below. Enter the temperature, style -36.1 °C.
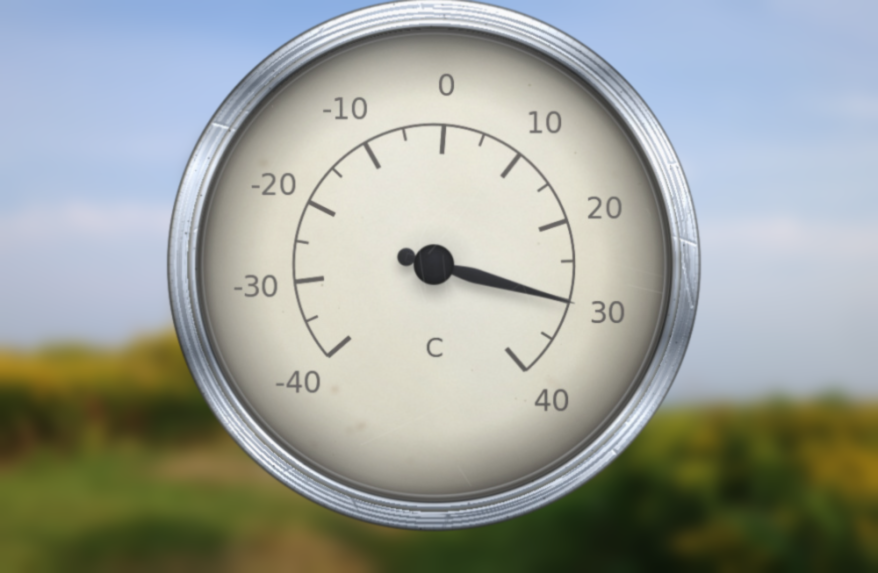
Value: 30 °C
